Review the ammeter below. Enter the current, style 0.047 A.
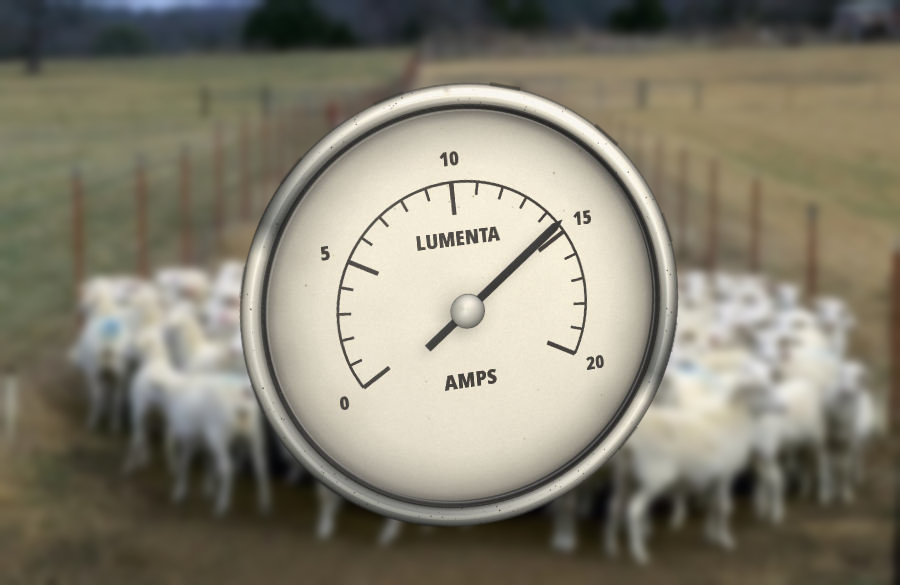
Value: 14.5 A
